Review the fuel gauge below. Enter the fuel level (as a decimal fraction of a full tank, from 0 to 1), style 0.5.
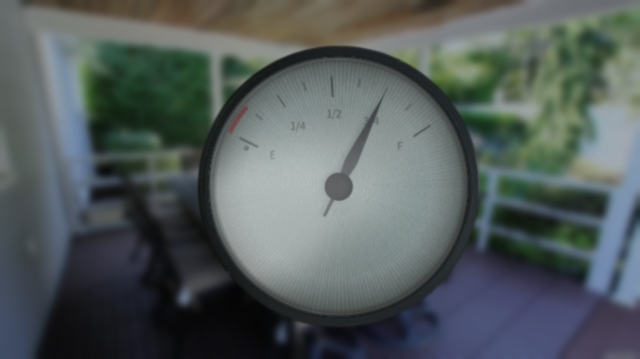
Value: 0.75
